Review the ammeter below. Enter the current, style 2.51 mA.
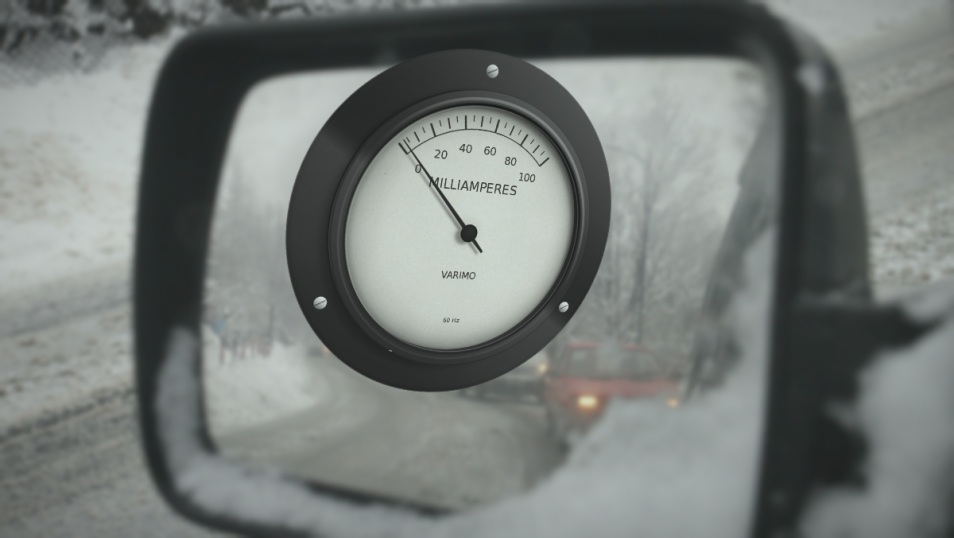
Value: 2.5 mA
